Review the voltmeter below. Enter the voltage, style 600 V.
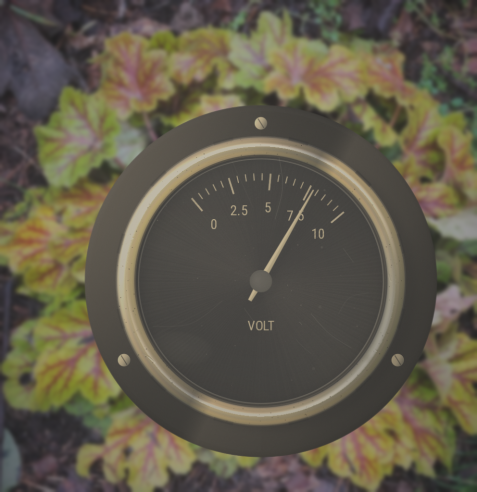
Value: 7.75 V
